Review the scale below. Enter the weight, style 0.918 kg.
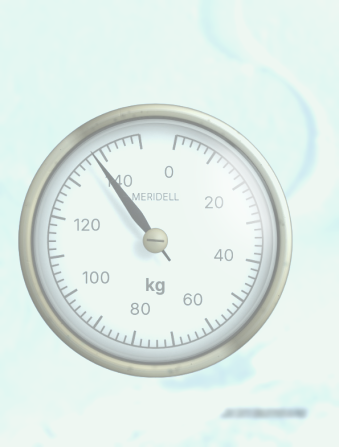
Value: 138 kg
